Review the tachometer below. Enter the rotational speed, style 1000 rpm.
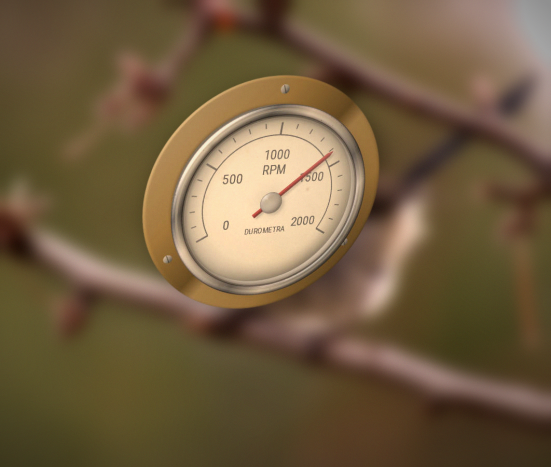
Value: 1400 rpm
